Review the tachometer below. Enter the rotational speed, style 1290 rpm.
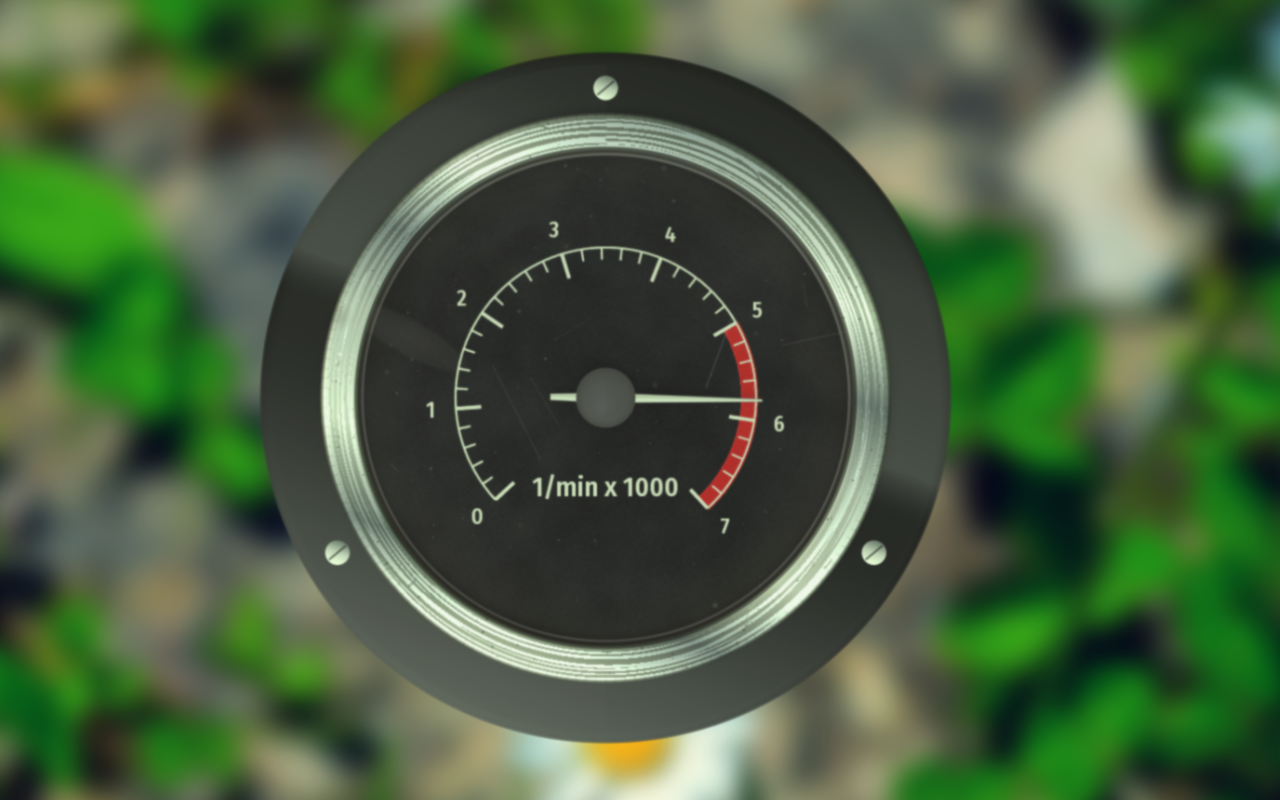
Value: 5800 rpm
